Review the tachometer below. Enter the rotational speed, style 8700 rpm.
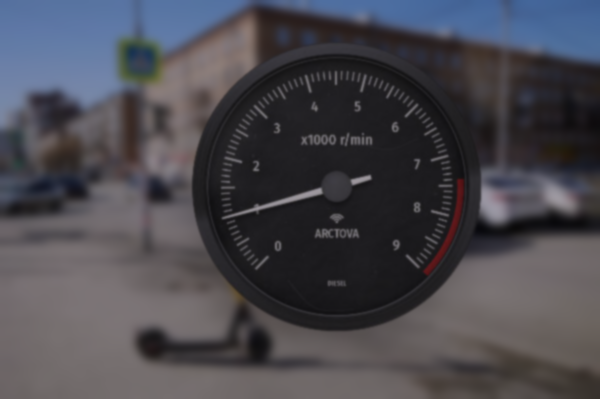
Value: 1000 rpm
